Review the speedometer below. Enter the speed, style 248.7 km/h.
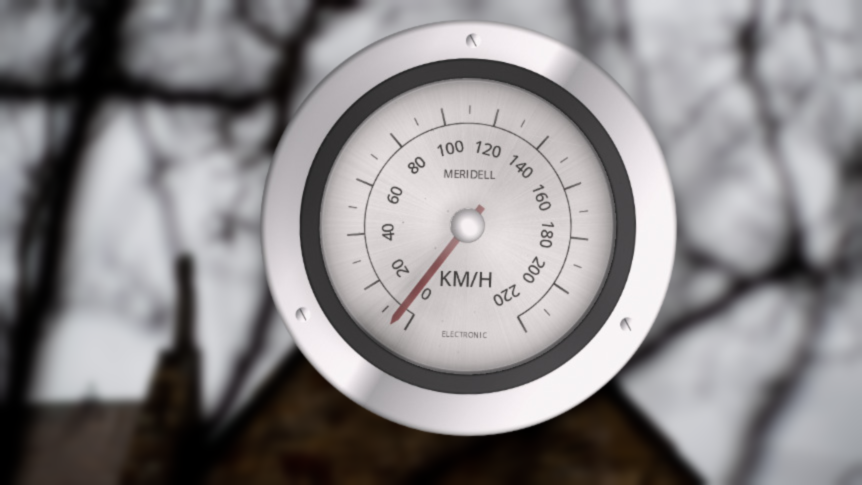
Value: 5 km/h
